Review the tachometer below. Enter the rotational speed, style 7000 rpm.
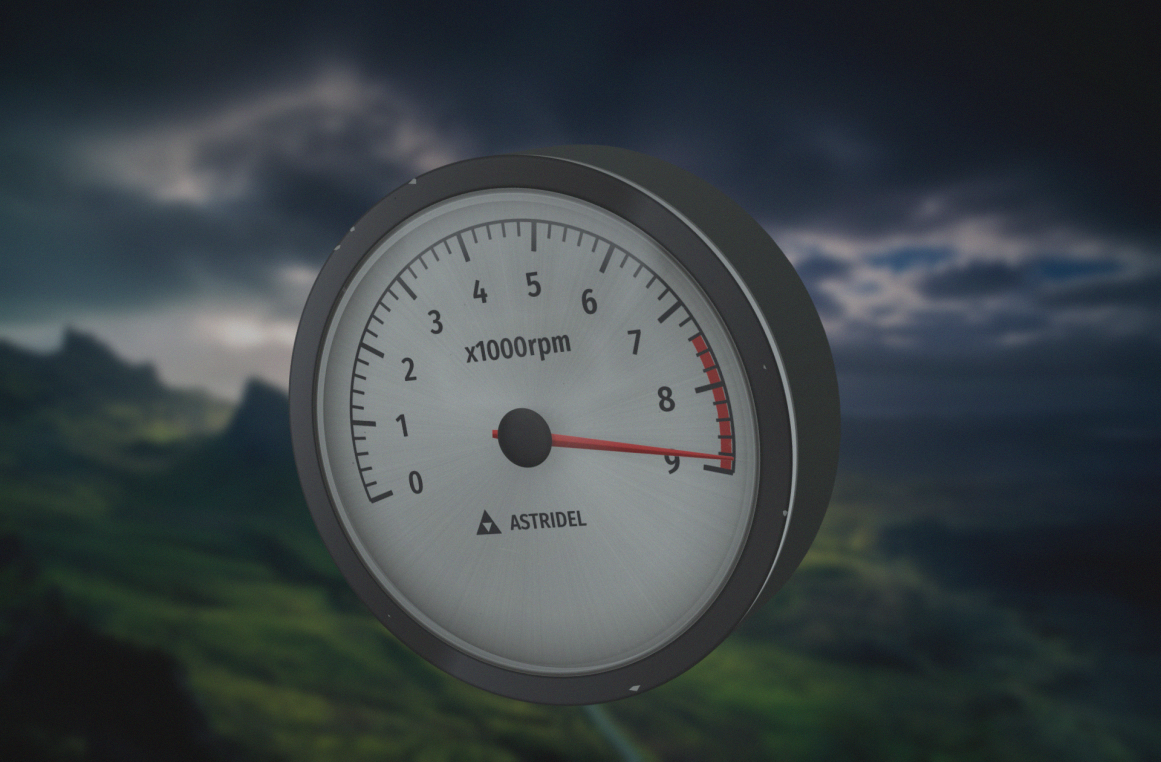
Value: 8800 rpm
